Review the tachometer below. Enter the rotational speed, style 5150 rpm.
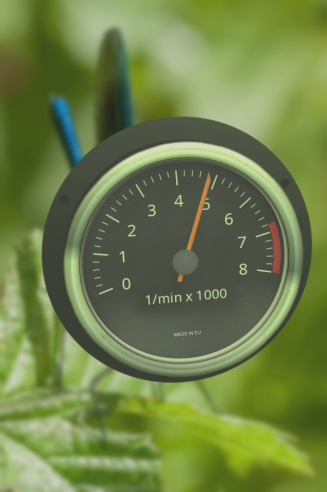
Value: 4800 rpm
